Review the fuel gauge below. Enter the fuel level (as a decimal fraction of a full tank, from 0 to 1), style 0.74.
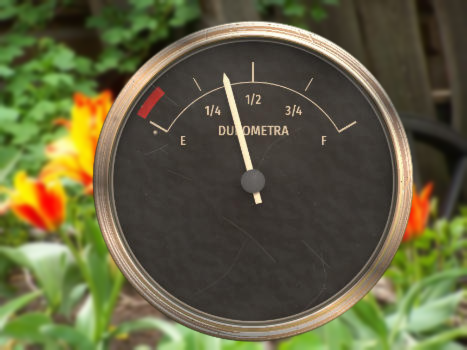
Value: 0.375
